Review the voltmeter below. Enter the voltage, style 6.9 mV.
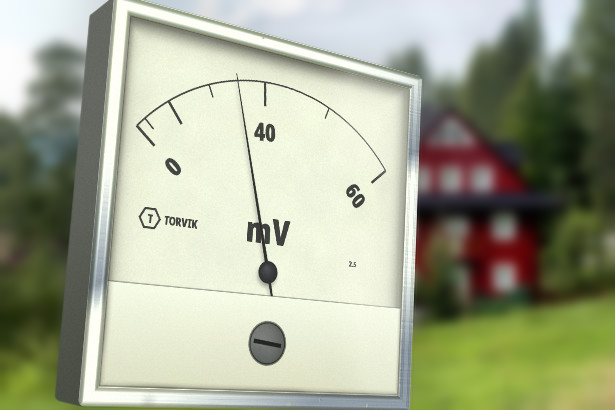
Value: 35 mV
